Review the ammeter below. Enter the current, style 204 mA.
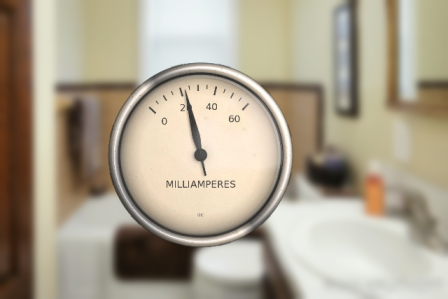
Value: 22.5 mA
